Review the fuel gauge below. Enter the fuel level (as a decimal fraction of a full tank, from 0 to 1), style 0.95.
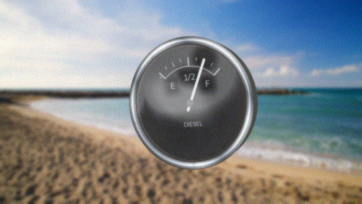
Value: 0.75
